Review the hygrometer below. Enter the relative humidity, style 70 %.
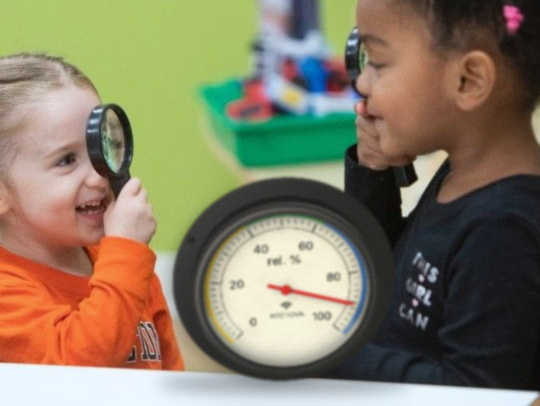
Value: 90 %
